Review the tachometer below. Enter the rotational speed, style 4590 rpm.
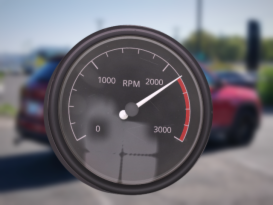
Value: 2200 rpm
